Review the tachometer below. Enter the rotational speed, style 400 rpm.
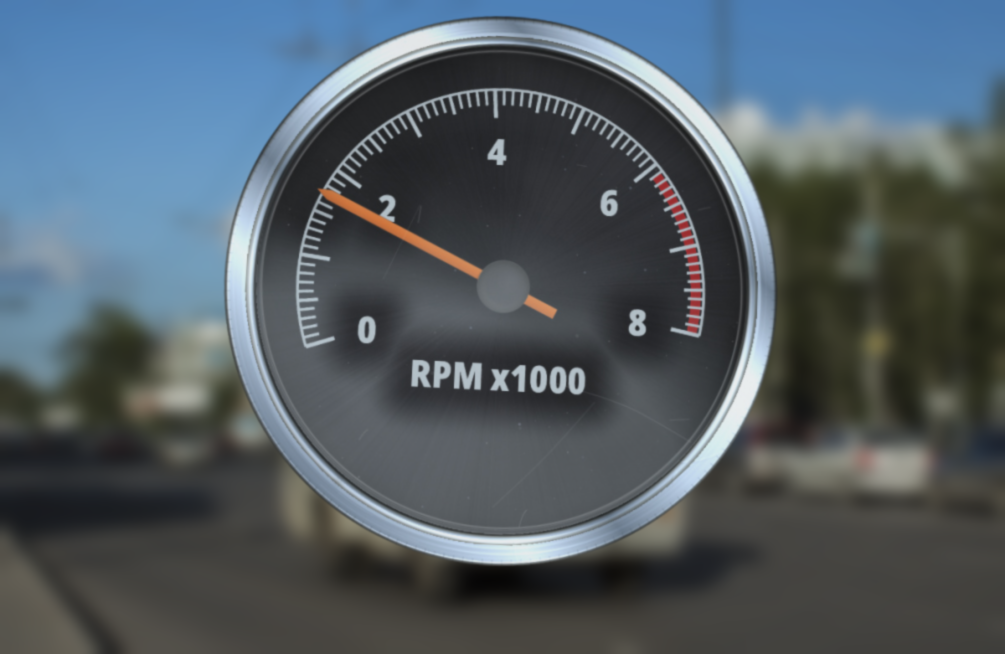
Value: 1700 rpm
